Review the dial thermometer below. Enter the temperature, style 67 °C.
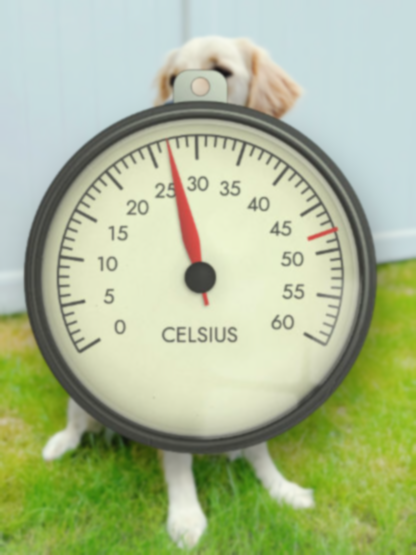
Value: 27 °C
